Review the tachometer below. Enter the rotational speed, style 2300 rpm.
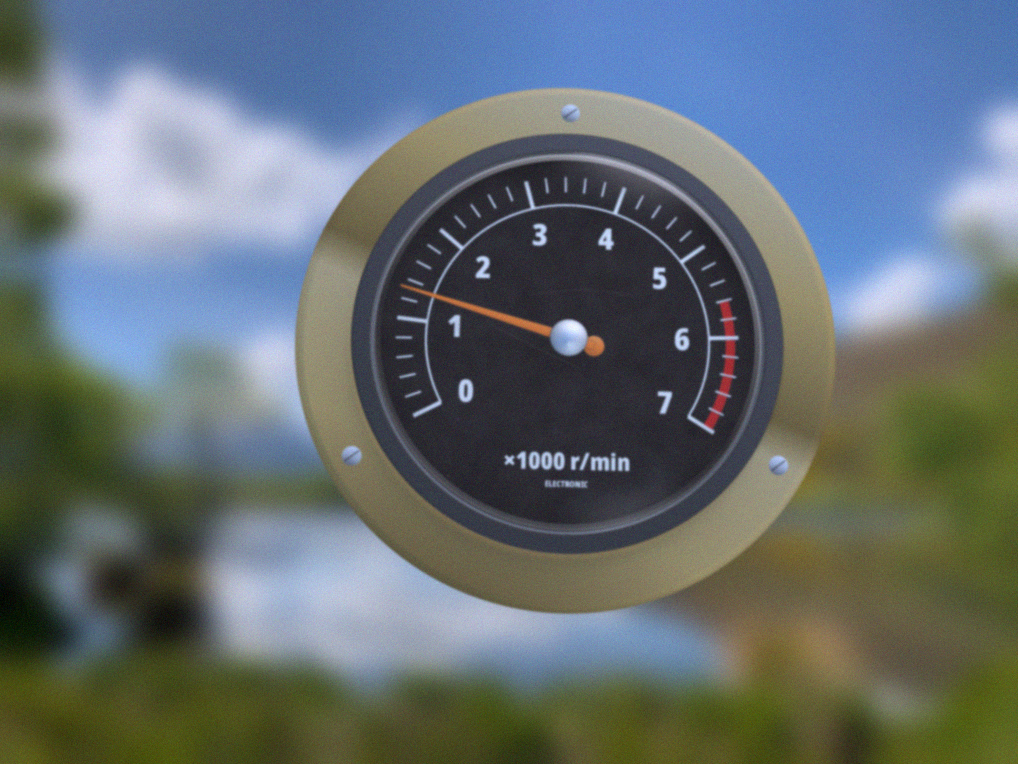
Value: 1300 rpm
